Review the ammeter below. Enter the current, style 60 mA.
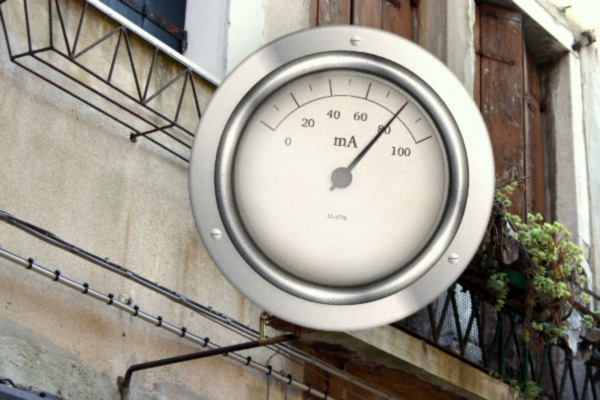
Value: 80 mA
